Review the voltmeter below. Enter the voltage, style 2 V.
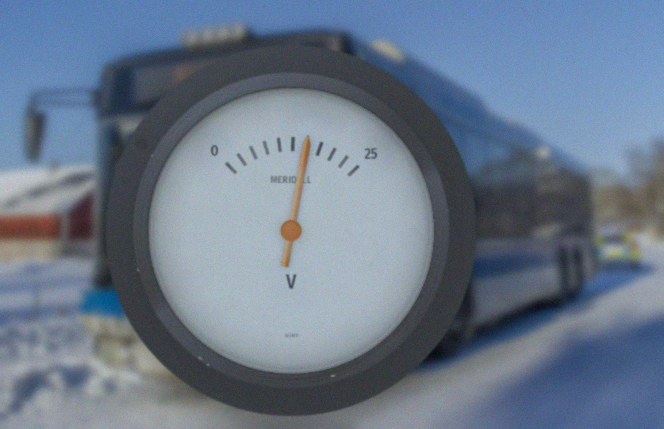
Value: 15 V
